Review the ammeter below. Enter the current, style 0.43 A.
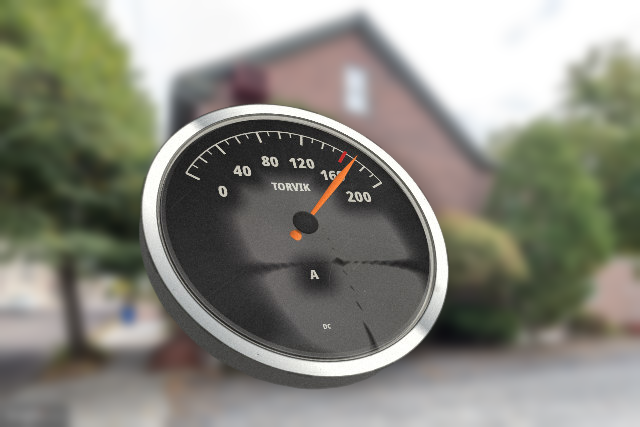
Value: 170 A
